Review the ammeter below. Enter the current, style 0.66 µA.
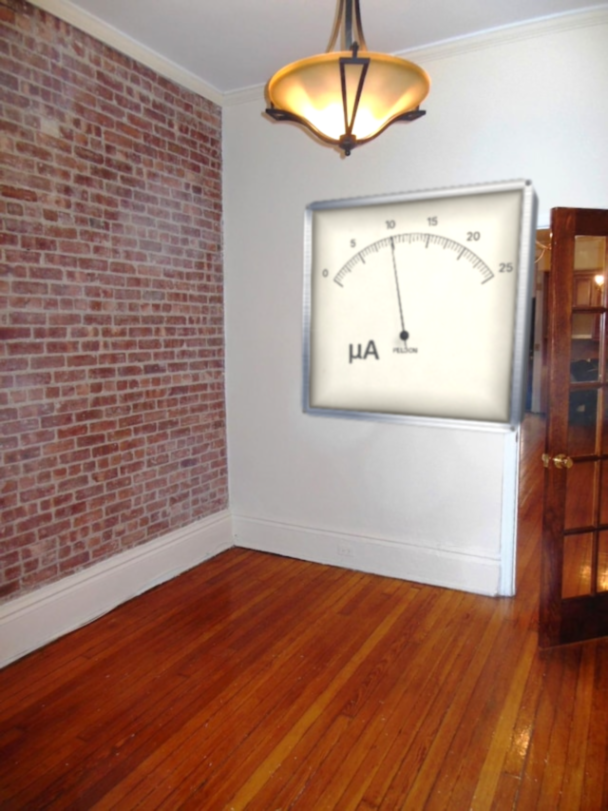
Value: 10 µA
